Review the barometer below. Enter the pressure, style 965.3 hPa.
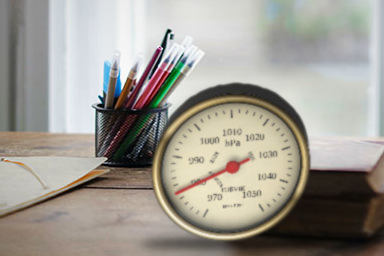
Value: 980 hPa
